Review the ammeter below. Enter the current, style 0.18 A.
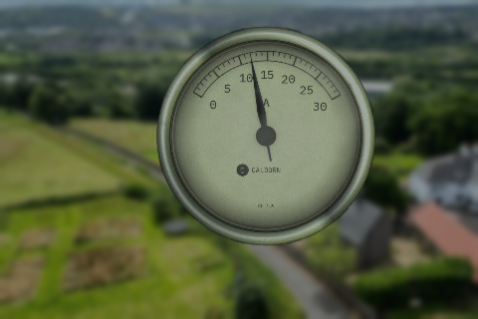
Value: 12 A
